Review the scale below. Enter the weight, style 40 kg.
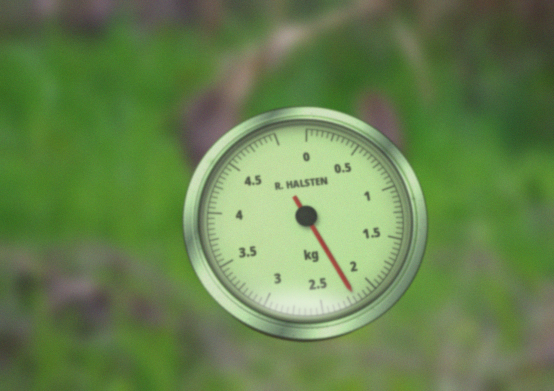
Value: 2.2 kg
